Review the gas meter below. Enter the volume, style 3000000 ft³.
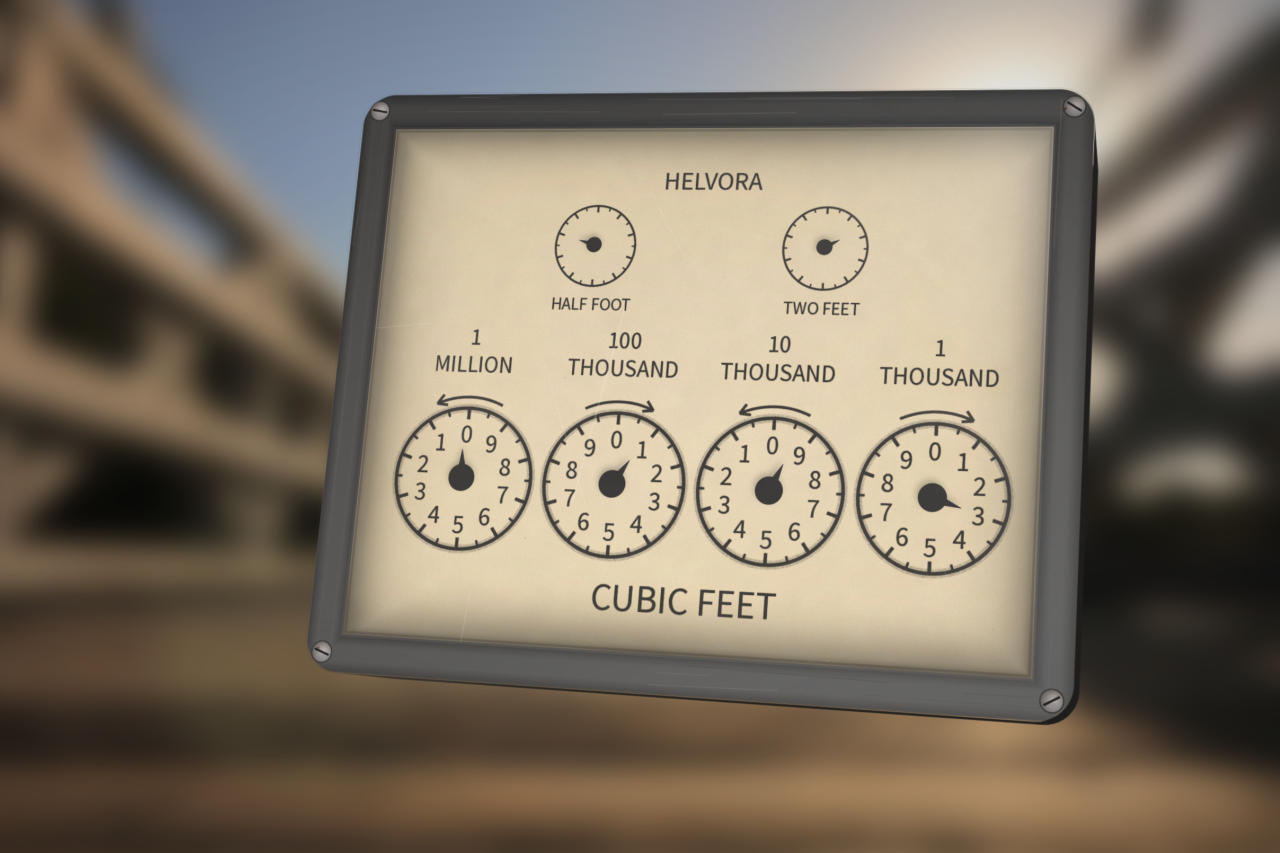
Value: 9300 ft³
